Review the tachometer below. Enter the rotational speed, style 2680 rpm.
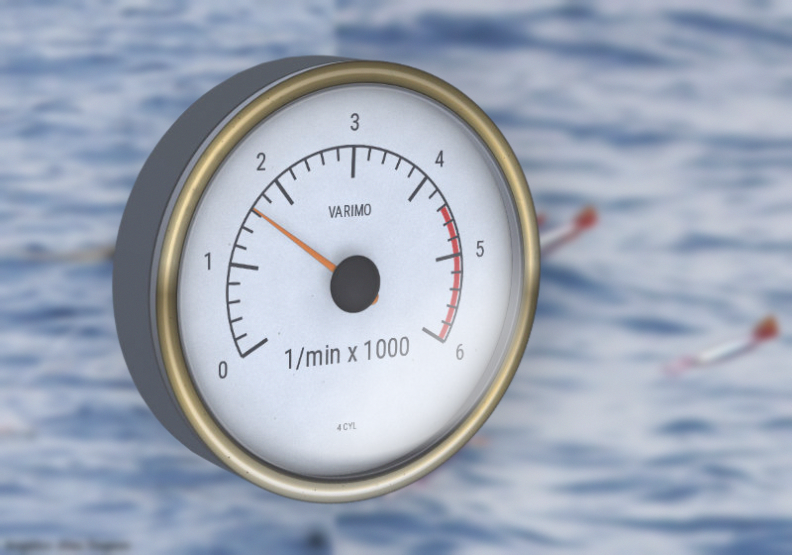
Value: 1600 rpm
